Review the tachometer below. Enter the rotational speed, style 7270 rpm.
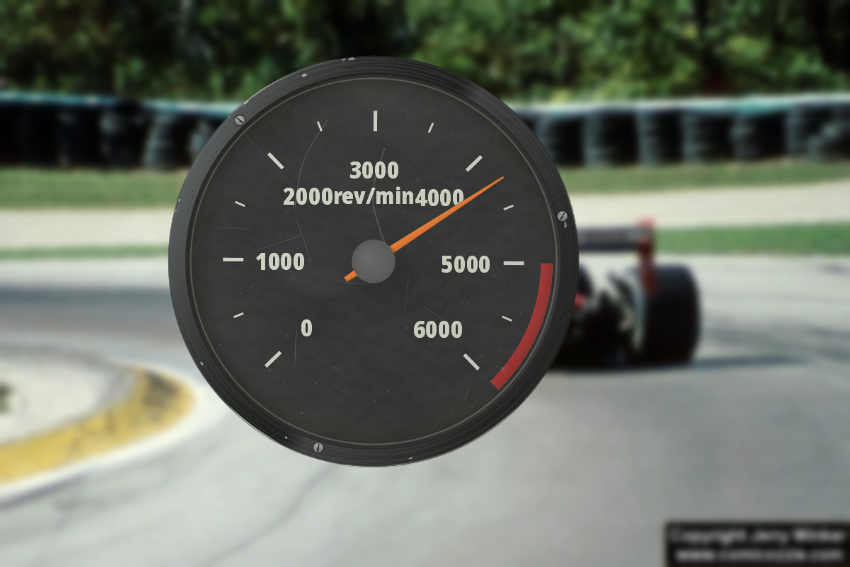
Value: 4250 rpm
